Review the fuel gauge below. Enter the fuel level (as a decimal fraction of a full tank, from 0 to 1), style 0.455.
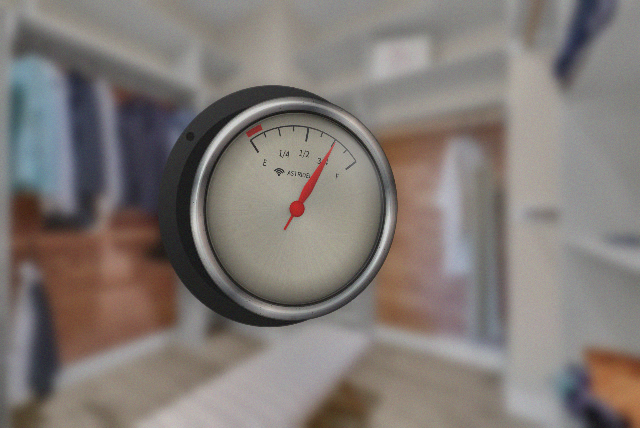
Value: 0.75
